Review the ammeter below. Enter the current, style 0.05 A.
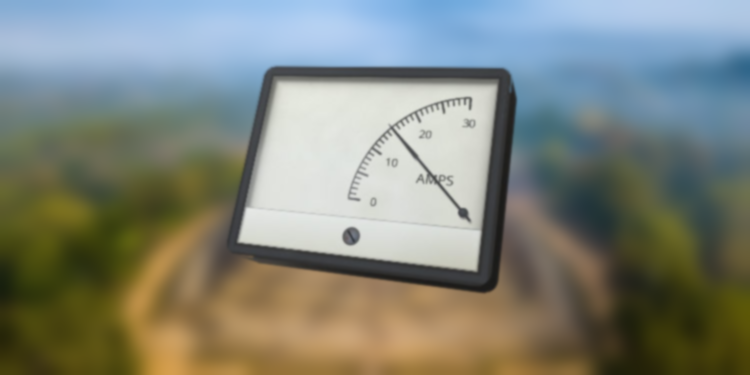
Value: 15 A
